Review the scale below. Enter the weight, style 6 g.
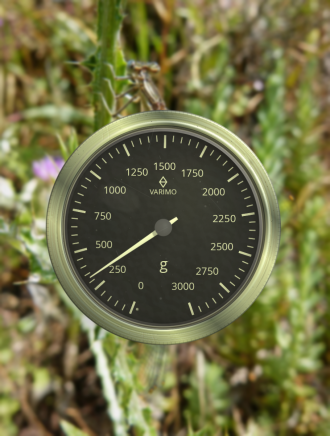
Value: 325 g
